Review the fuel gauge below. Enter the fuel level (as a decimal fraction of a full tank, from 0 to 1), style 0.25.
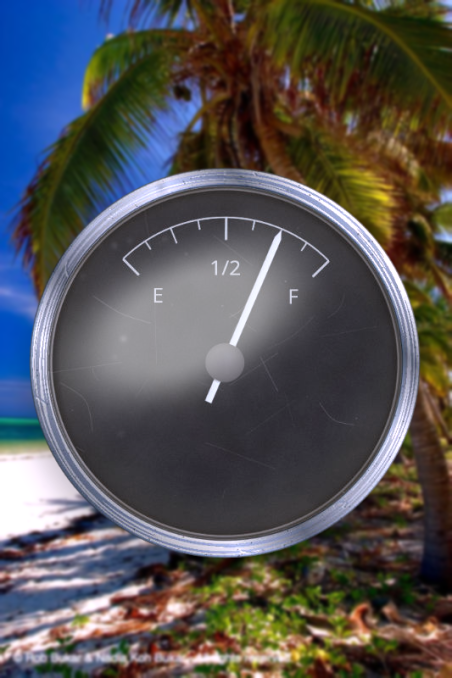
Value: 0.75
